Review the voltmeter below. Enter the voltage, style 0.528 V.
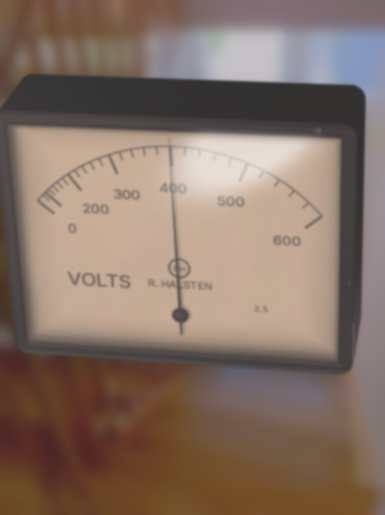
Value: 400 V
